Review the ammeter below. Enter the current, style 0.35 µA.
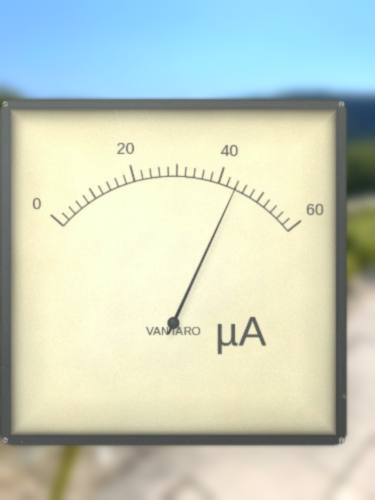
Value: 44 µA
